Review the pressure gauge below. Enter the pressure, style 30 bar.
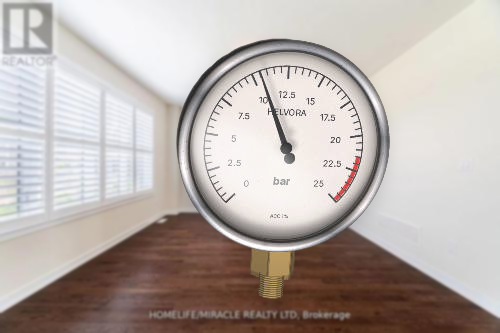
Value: 10.5 bar
